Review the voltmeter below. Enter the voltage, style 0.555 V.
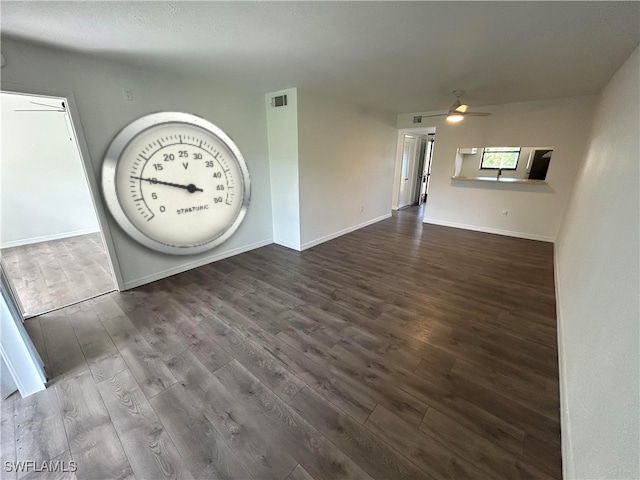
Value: 10 V
